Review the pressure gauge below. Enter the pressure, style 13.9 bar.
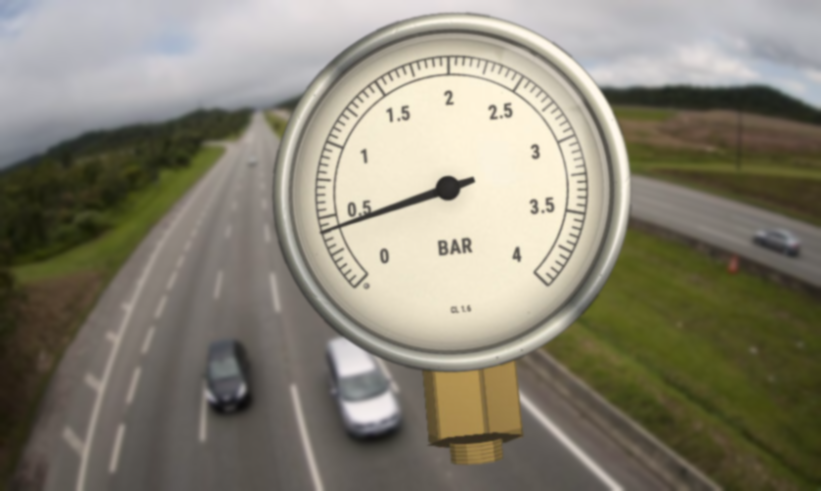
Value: 0.4 bar
